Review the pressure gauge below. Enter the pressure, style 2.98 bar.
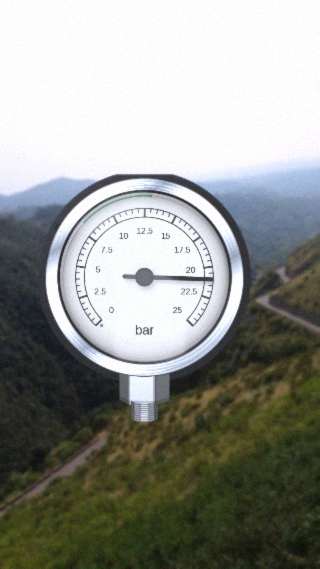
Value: 21 bar
